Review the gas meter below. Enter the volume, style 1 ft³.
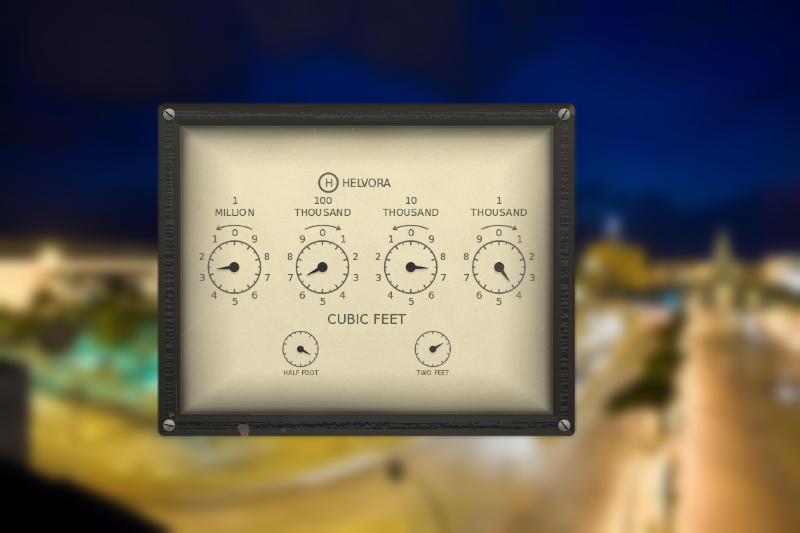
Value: 267400 ft³
